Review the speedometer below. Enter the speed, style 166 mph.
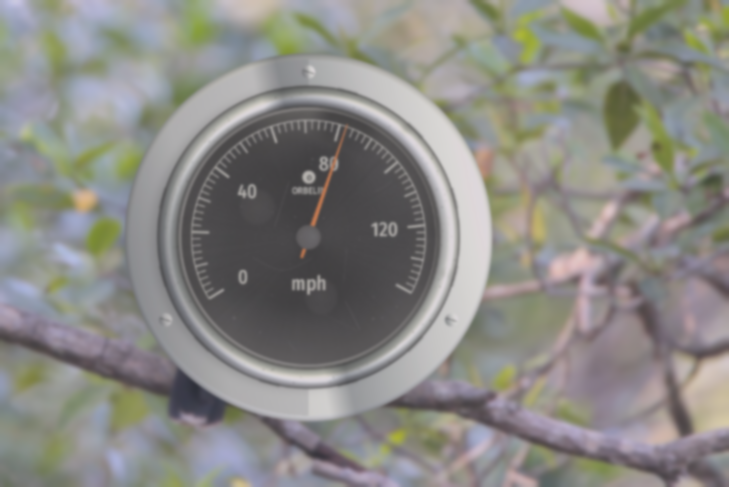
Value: 82 mph
